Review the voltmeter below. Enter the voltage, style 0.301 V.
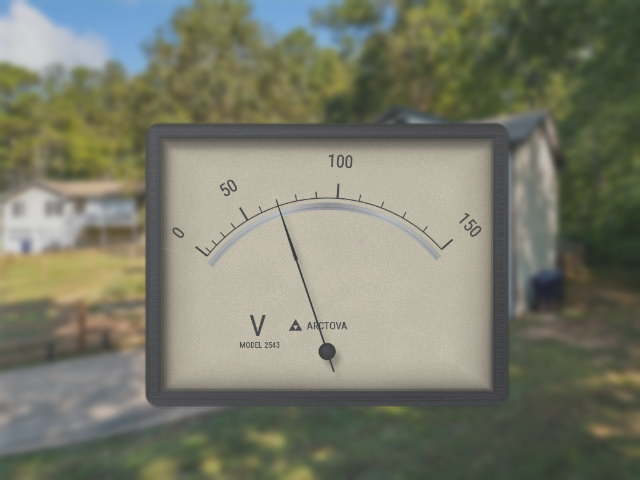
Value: 70 V
